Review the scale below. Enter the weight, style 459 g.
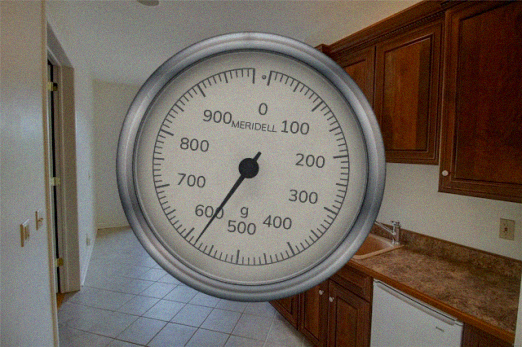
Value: 580 g
